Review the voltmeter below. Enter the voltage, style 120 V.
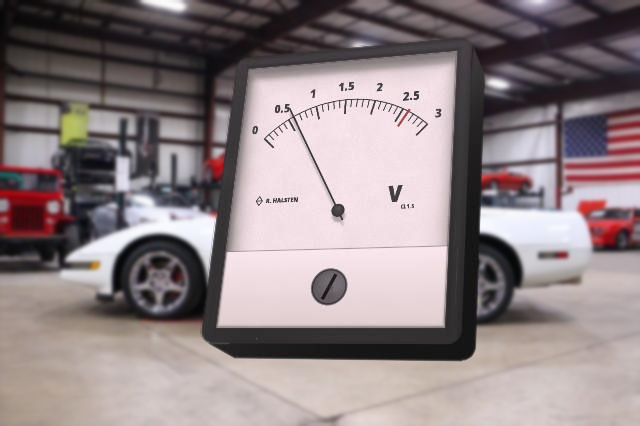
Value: 0.6 V
